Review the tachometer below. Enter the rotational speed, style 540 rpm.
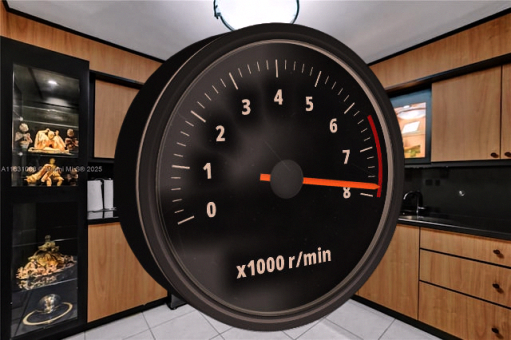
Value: 7800 rpm
